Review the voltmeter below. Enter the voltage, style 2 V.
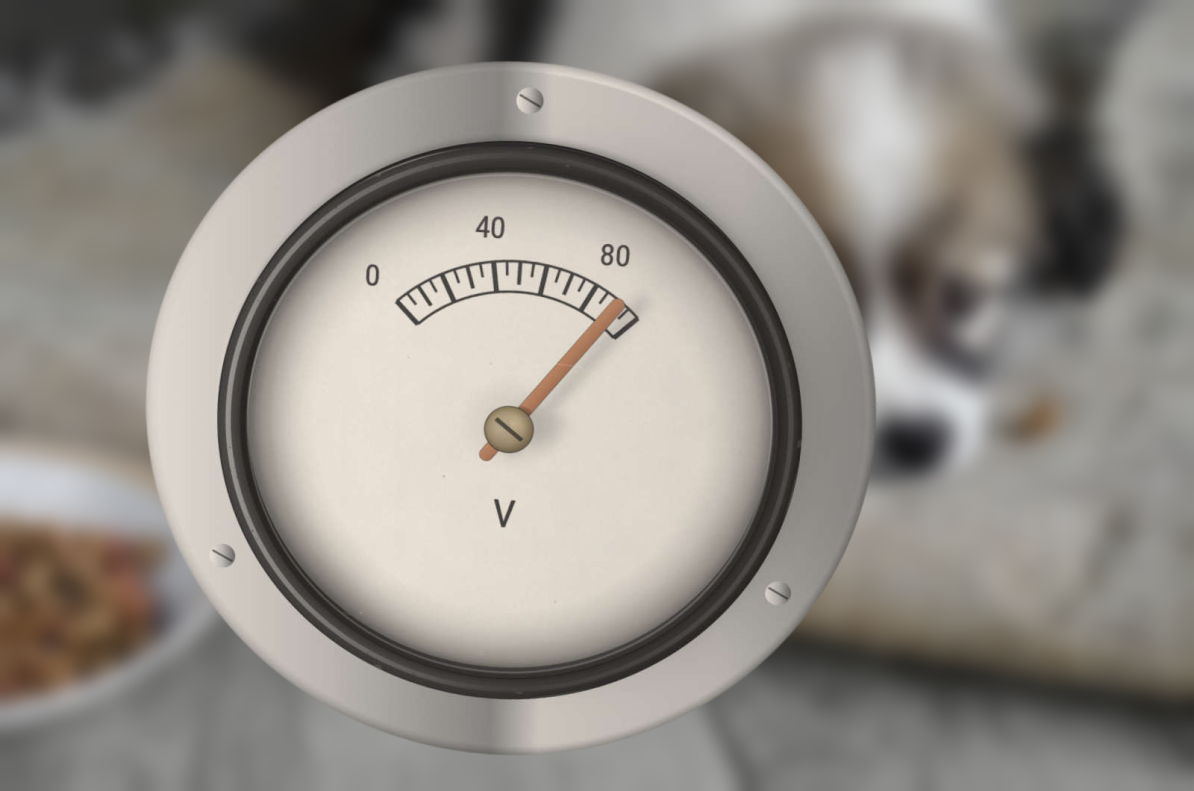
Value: 90 V
